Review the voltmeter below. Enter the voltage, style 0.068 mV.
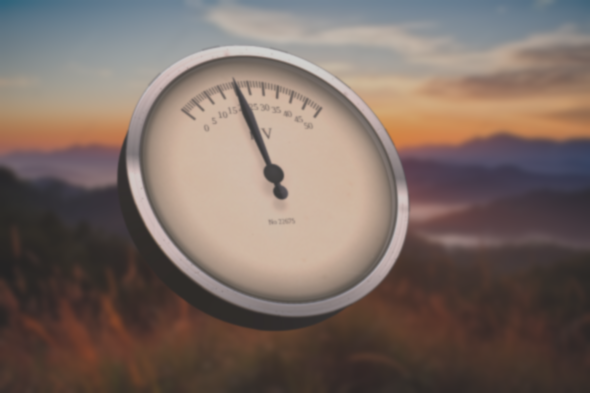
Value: 20 mV
